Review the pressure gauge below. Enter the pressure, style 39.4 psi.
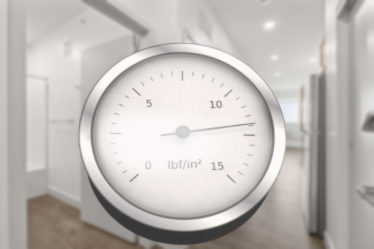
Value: 12 psi
